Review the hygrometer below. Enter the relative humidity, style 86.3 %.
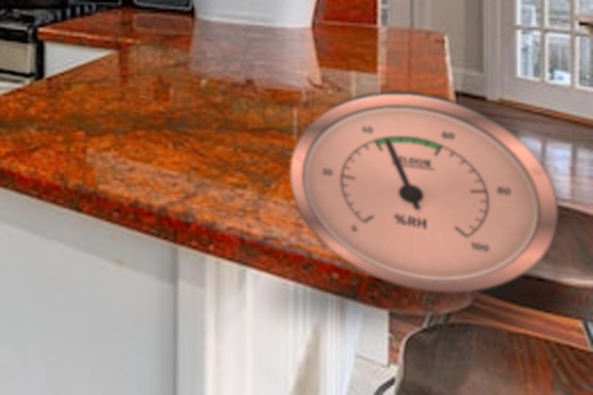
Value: 44 %
